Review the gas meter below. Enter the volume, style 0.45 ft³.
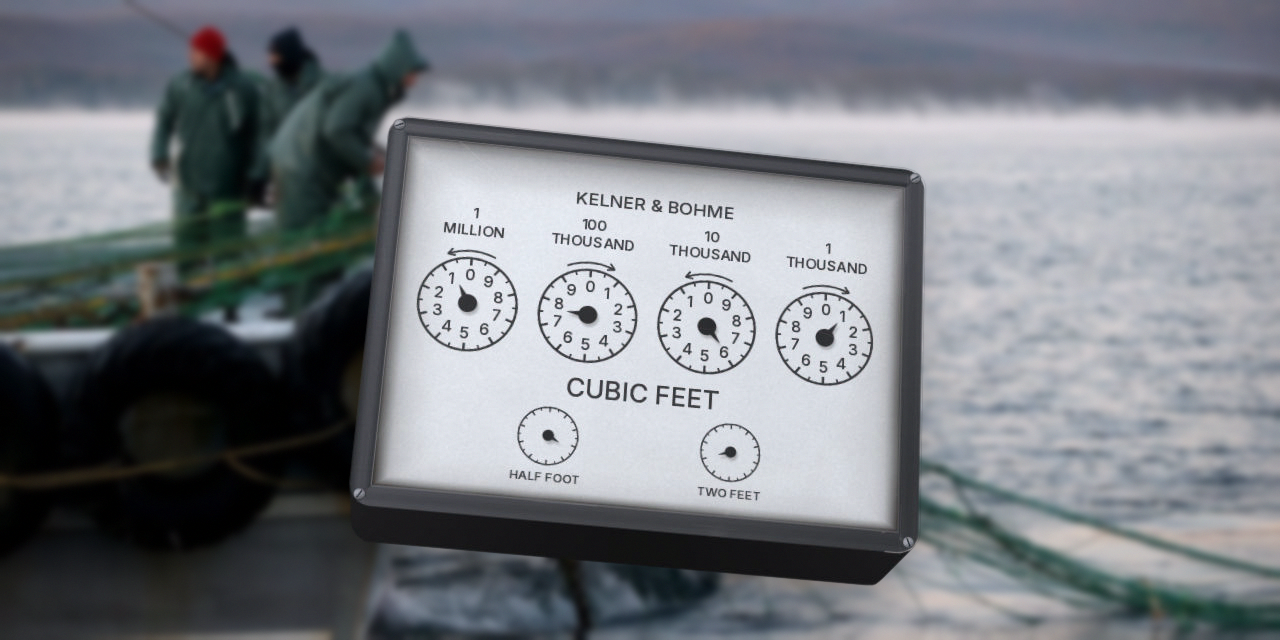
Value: 76100 ft³
